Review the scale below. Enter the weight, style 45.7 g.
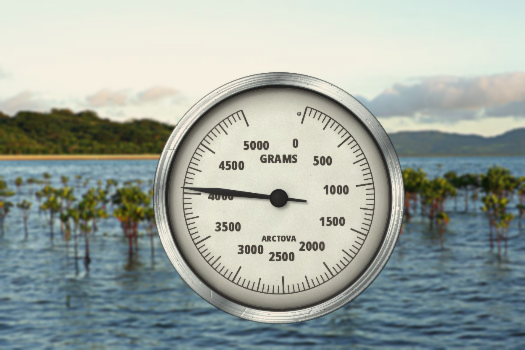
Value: 4050 g
